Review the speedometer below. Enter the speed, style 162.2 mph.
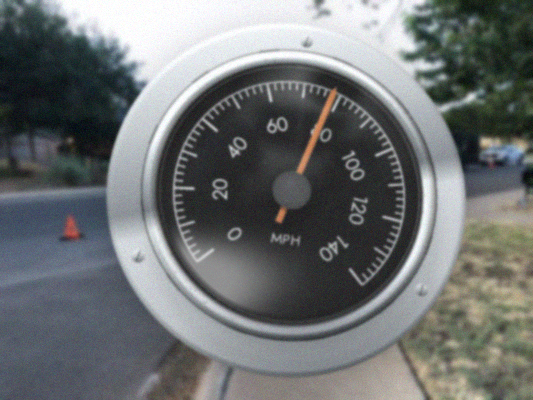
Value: 78 mph
